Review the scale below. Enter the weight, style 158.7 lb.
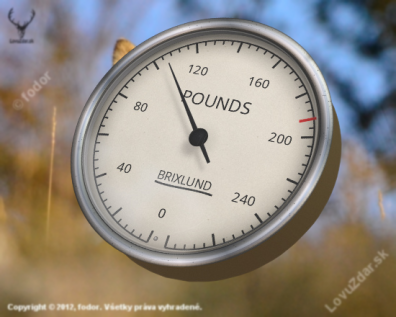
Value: 106 lb
